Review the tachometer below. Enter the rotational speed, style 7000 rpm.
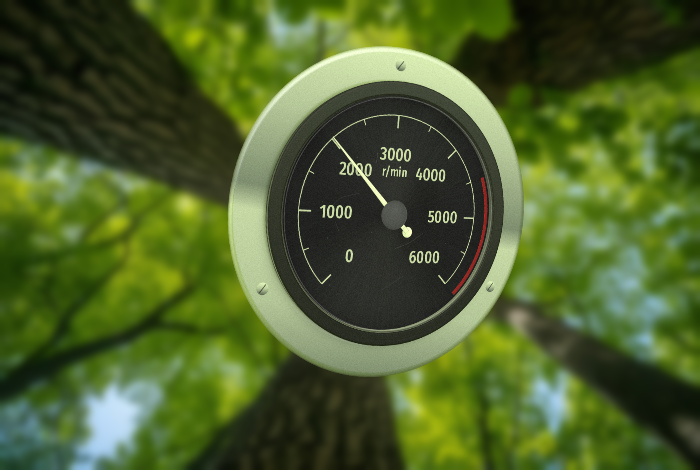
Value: 2000 rpm
